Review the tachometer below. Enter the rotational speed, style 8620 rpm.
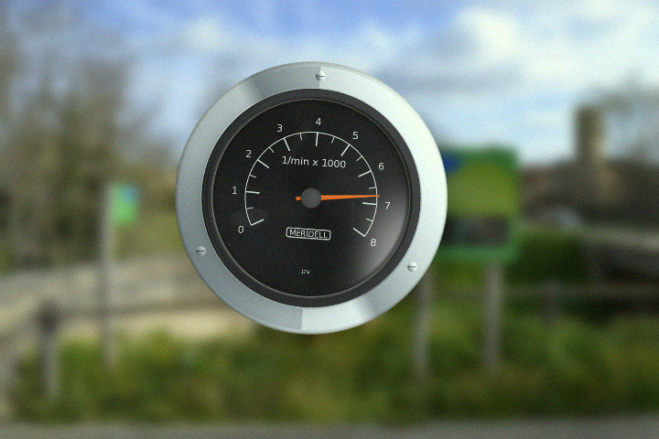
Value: 6750 rpm
